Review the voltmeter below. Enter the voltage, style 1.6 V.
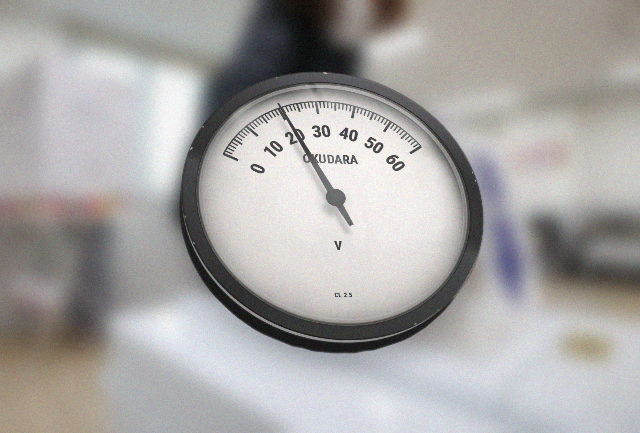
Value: 20 V
